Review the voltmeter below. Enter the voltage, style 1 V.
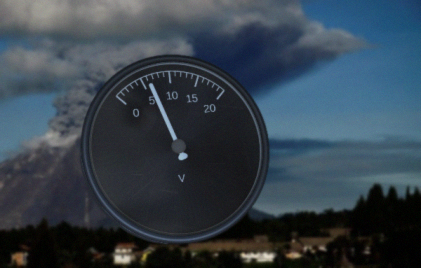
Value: 6 V
